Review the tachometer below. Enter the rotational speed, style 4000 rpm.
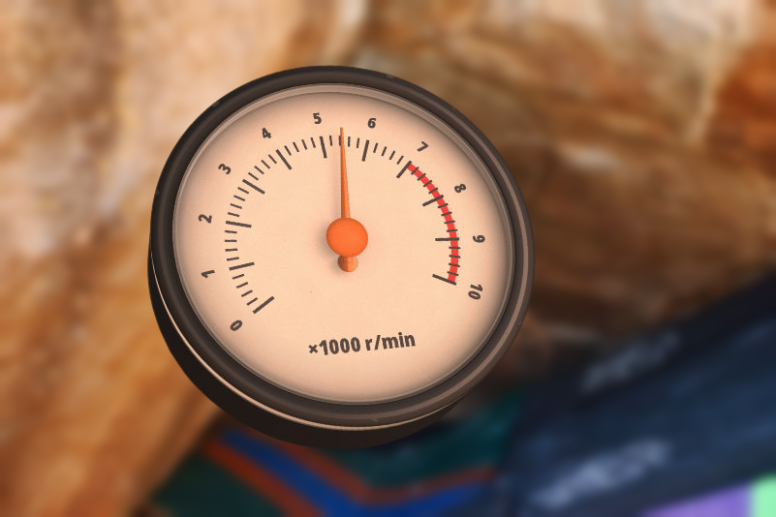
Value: 5400 rpm
